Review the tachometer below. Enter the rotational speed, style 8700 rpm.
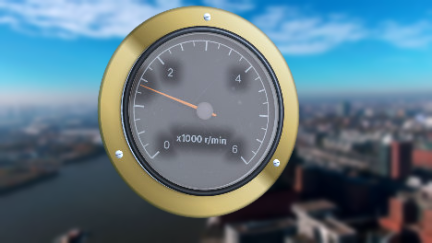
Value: 1375 rpm
